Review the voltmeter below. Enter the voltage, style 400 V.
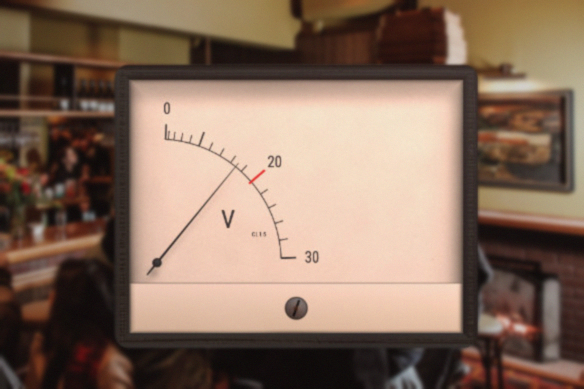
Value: 17 V
